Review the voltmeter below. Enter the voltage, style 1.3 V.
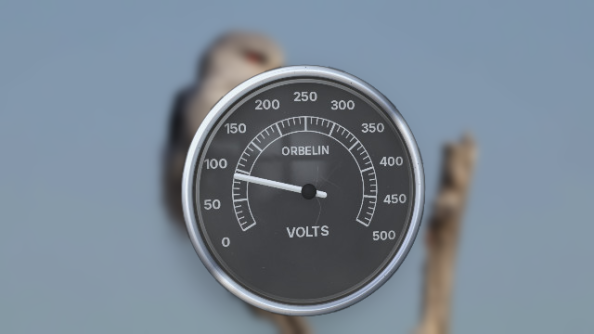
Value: 90 V
